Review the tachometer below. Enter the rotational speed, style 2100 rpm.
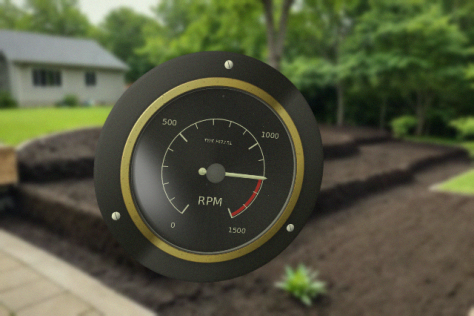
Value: 1200 rpm
